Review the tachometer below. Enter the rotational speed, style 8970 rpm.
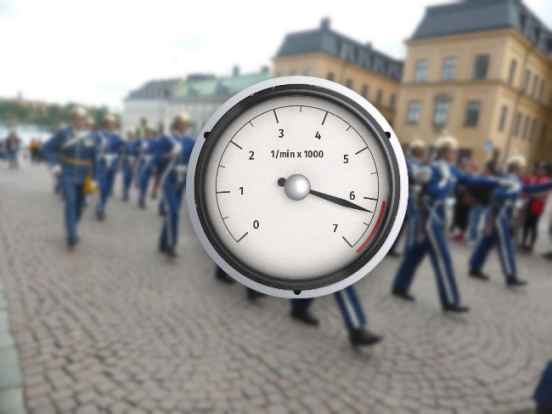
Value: 6250 rpm
